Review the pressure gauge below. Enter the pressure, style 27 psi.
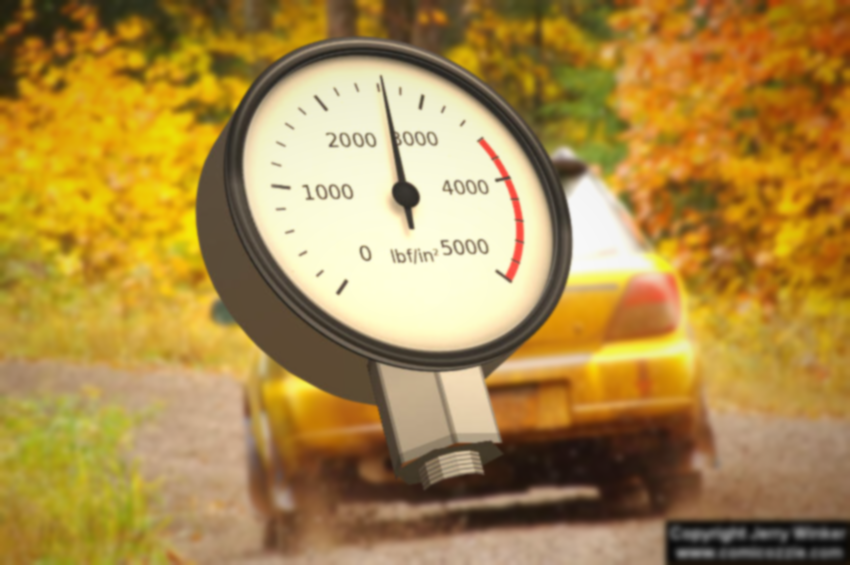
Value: 2600 psi
